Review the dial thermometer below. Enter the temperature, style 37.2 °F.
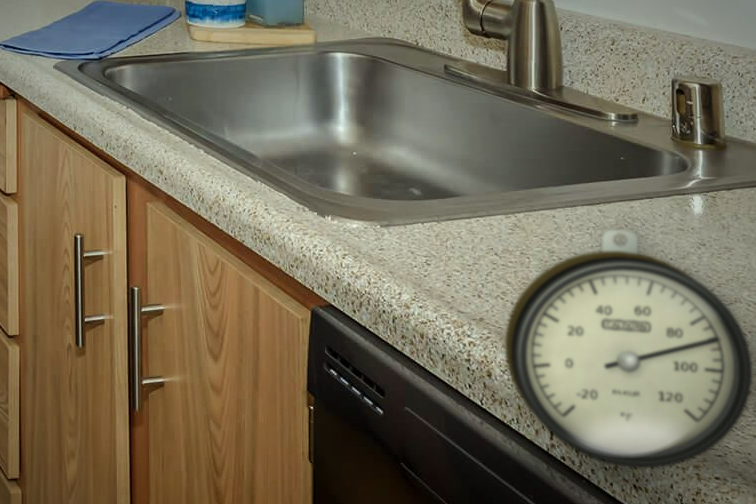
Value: 88 °F
